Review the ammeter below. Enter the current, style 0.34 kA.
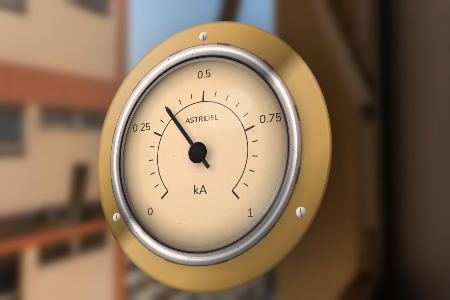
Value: 0.35 kA
